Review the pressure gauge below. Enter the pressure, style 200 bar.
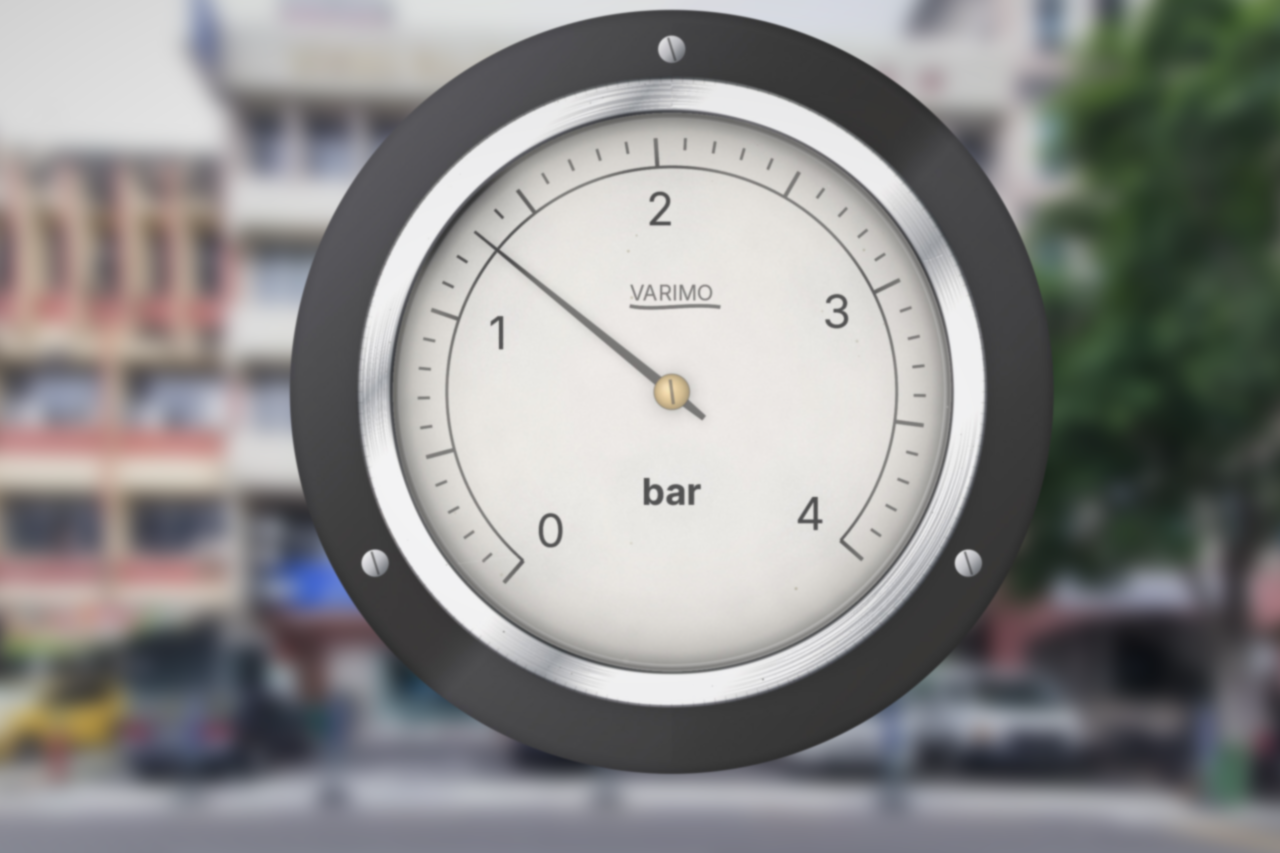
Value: 1.3 bar
